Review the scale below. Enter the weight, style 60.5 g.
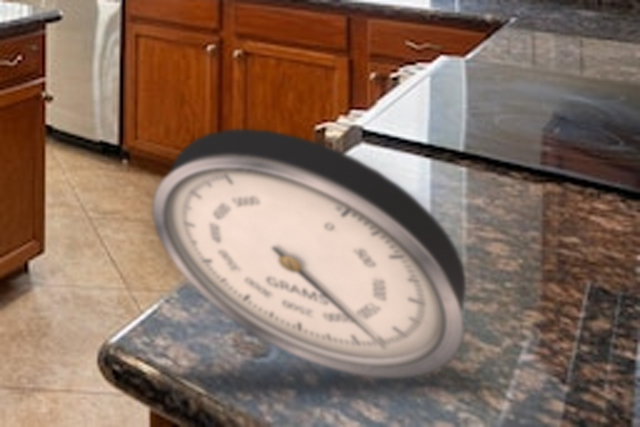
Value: 1750 g
